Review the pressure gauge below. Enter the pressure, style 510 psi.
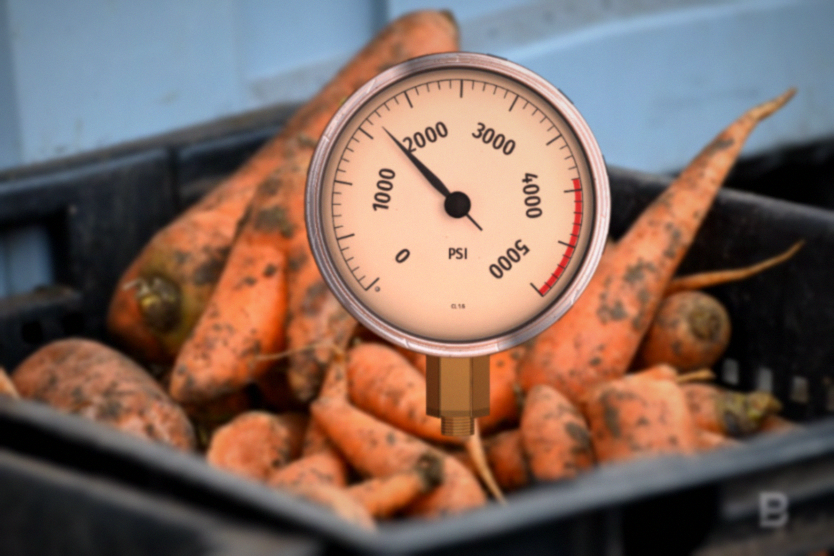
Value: 1650 psi
